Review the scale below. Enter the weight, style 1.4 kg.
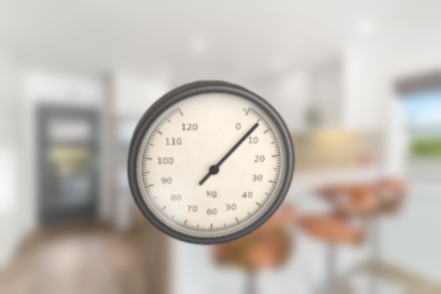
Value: 5 kg
